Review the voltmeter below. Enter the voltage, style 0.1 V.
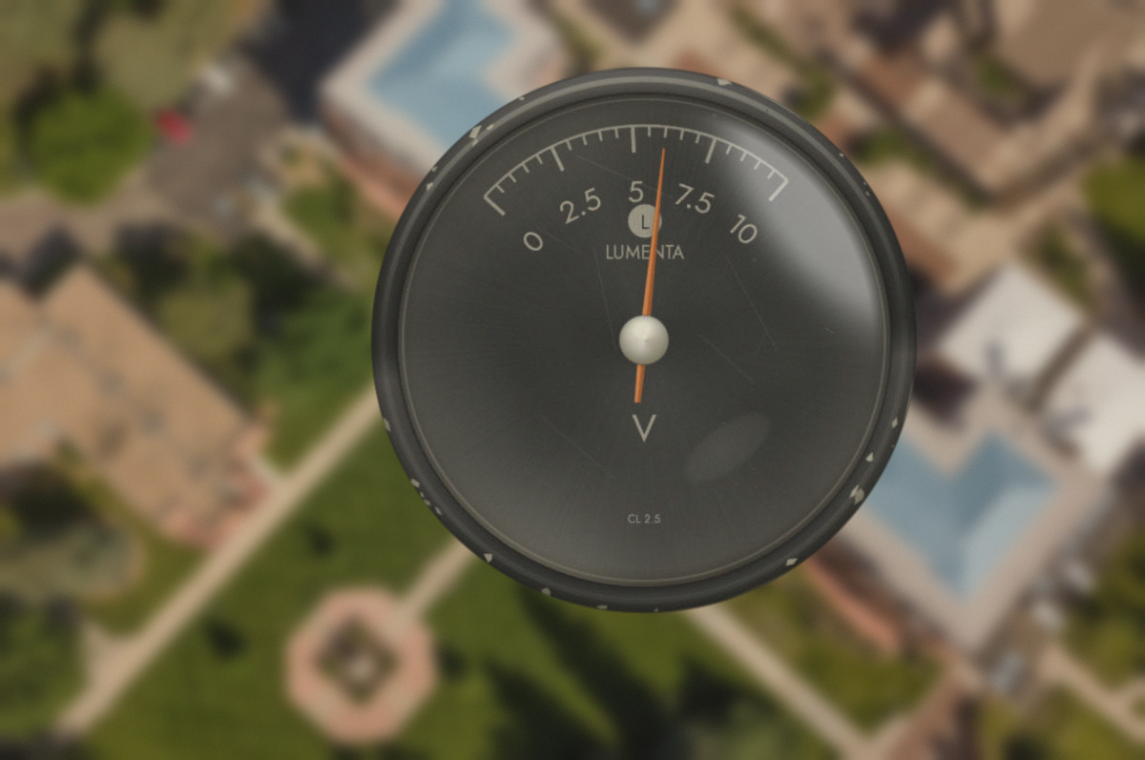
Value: 6 V
